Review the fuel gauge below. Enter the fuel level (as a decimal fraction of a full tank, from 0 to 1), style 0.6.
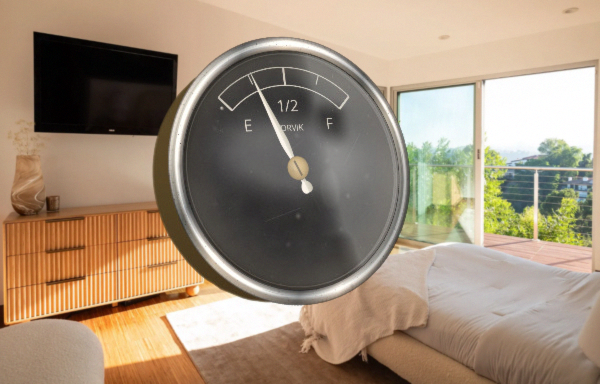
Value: 0.25
